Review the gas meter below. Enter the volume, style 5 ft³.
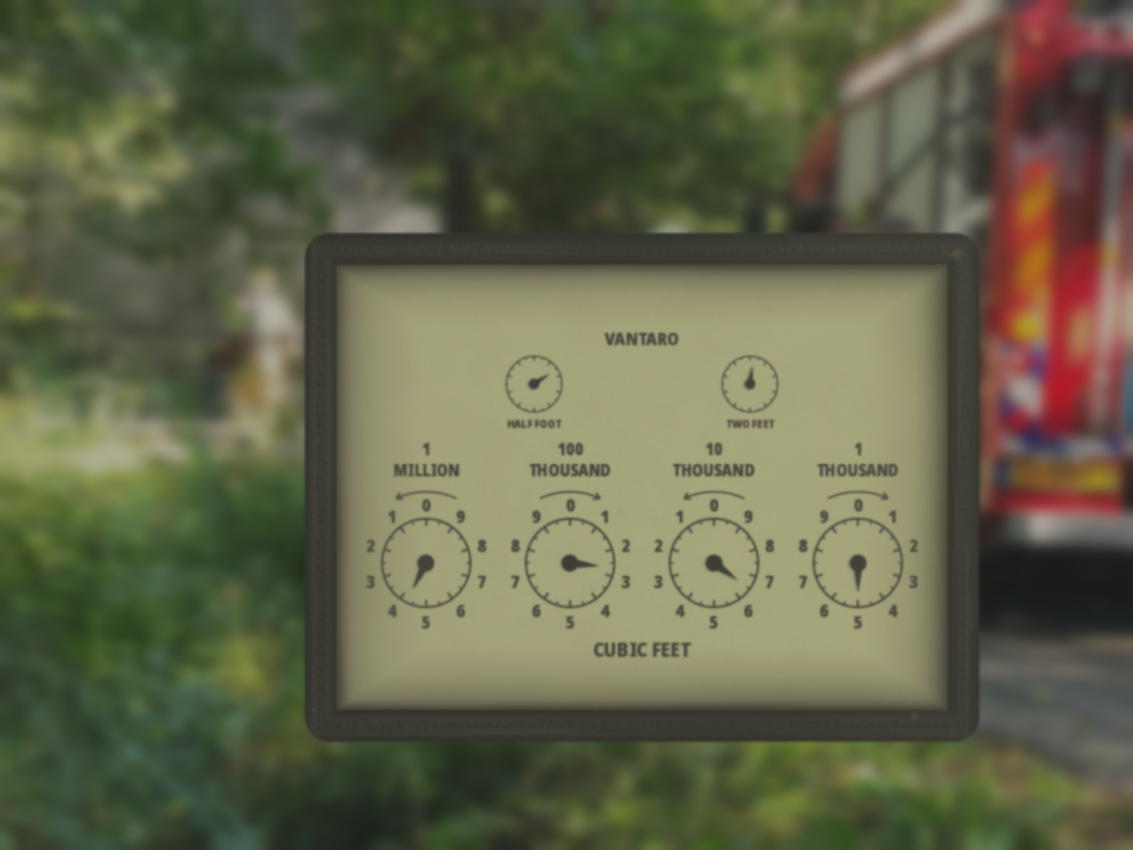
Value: 426500 ft³
